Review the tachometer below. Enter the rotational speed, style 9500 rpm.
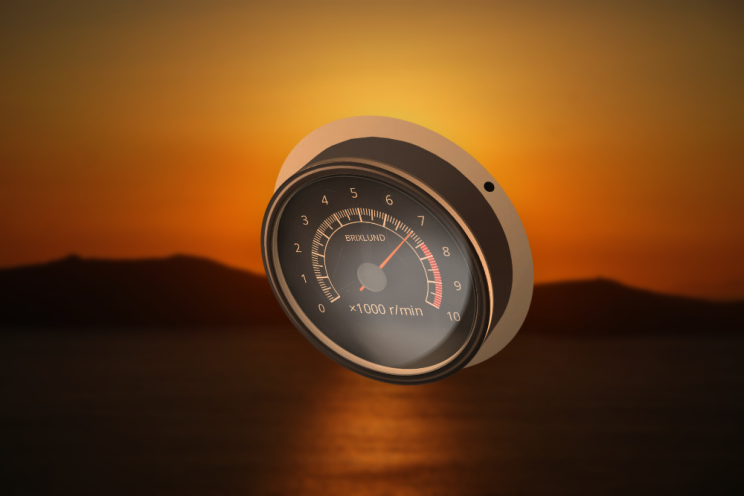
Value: 7000 rpm
